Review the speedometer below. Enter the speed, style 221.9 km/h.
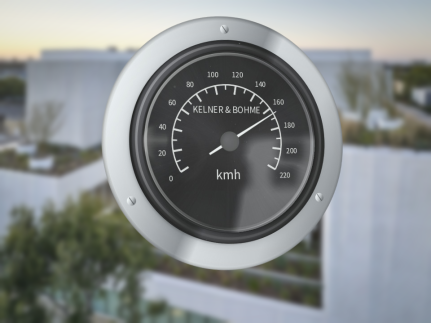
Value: 165 km/h
